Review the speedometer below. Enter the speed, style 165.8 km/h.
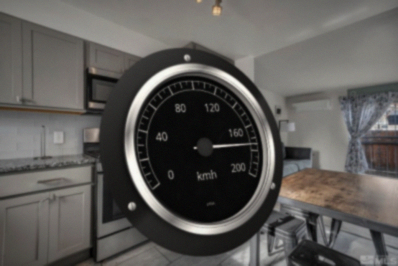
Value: 175 km/h
